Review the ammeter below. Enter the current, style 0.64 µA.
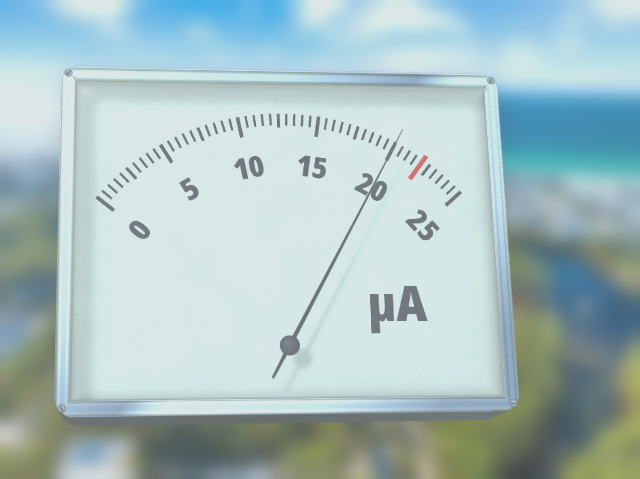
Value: 20 µA
